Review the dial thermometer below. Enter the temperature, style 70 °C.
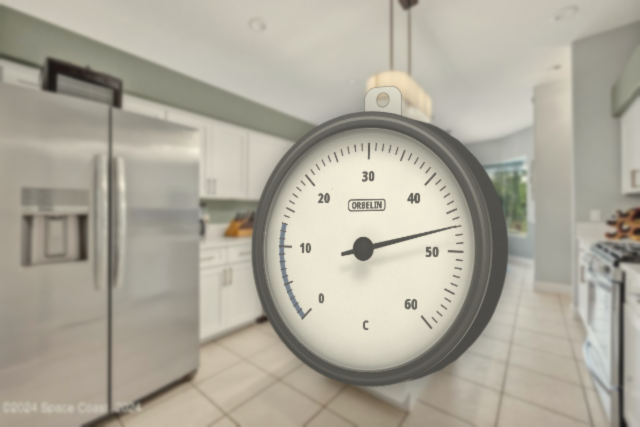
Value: 47 °C
